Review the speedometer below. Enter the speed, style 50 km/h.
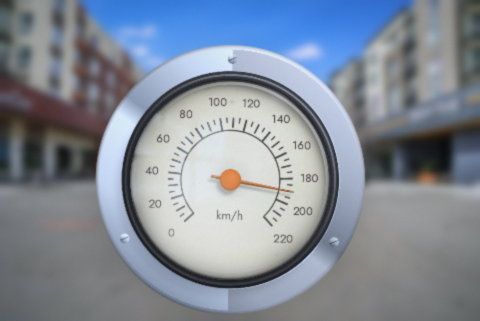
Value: 190 km/h
